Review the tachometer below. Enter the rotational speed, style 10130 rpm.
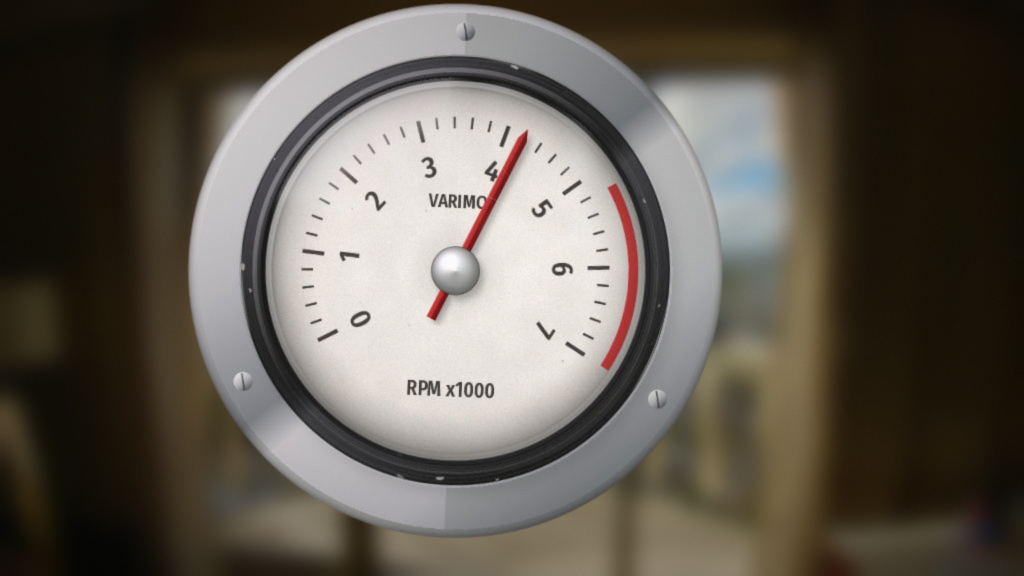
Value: 4200 rpm
